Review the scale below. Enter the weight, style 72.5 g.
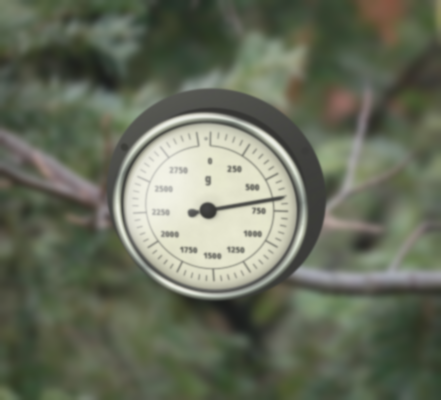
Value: 650 g
